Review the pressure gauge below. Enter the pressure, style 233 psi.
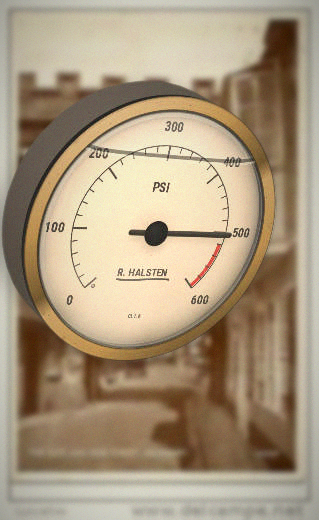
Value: 500 psi
